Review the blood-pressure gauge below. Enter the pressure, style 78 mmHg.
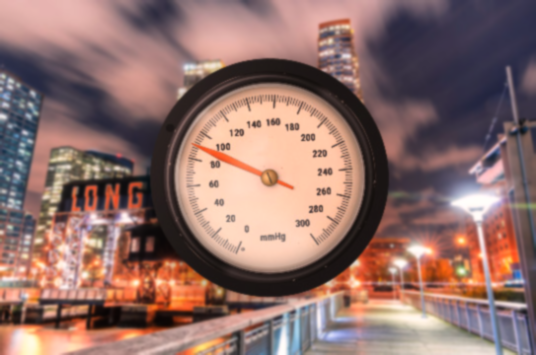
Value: 90 mmHg
